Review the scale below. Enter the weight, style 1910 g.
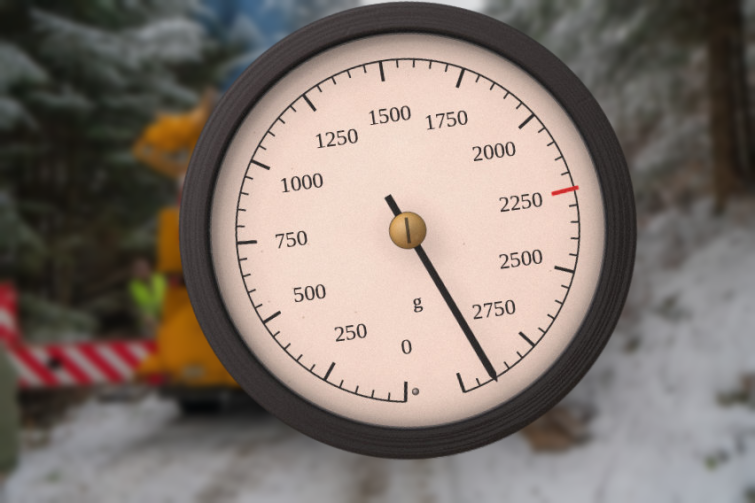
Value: 2900 g
